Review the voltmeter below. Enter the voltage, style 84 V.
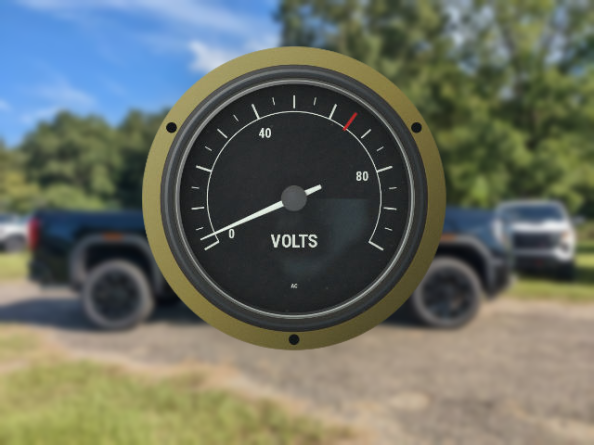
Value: 2.5 V
